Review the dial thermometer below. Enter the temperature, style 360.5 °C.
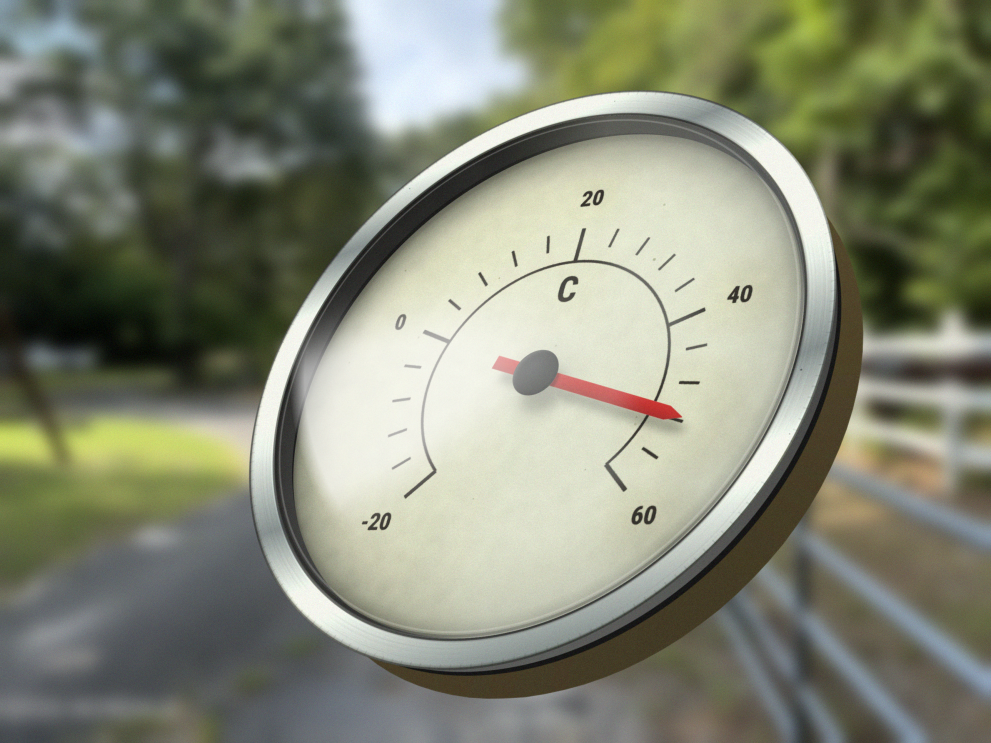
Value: 52 °C
